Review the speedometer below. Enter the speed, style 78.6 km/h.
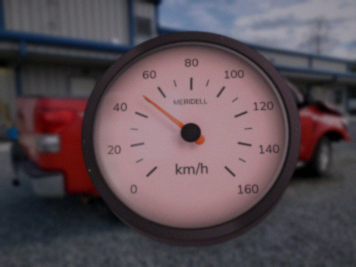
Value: 50 km/h
